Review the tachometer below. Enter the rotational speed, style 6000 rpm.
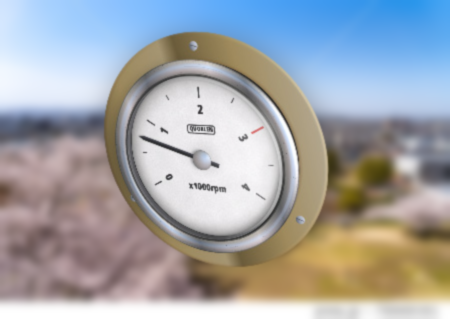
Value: 750 rpm
